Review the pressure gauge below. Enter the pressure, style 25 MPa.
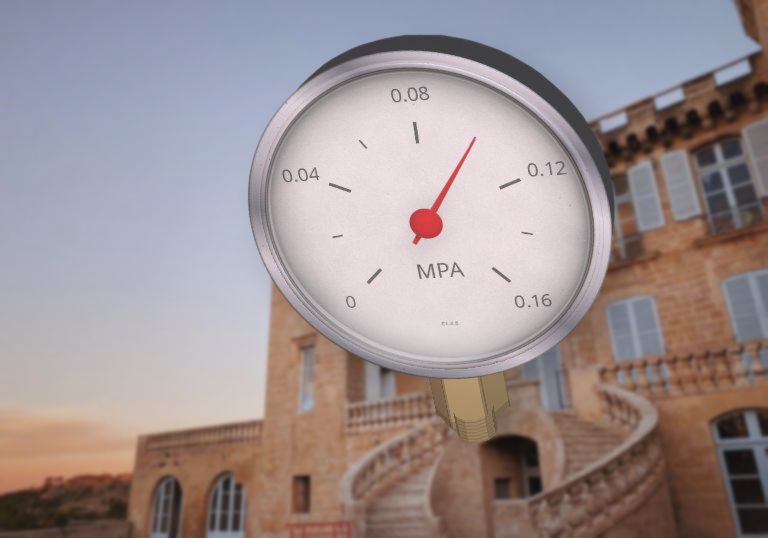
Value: 0.1 MPa
